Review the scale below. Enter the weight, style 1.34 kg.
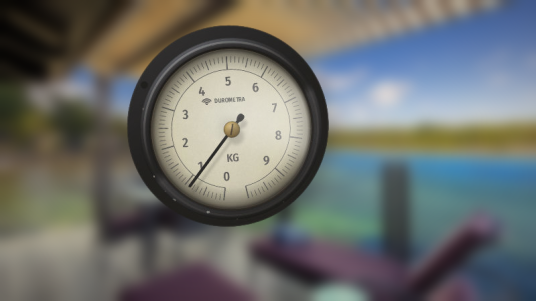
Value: 0.9 kg
